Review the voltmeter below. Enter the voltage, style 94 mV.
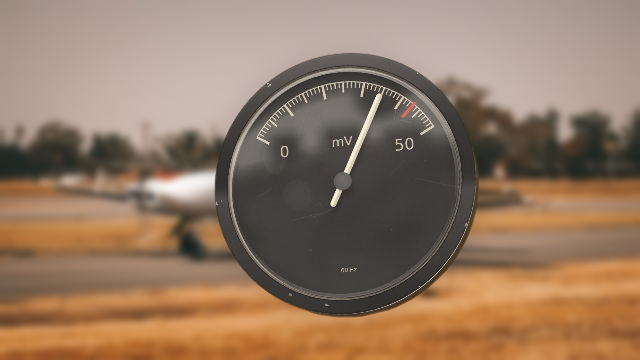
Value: 35 mV
